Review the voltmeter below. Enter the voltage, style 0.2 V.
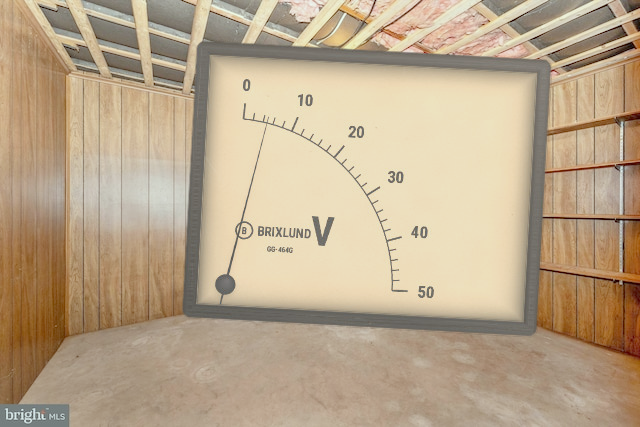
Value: 5 V
